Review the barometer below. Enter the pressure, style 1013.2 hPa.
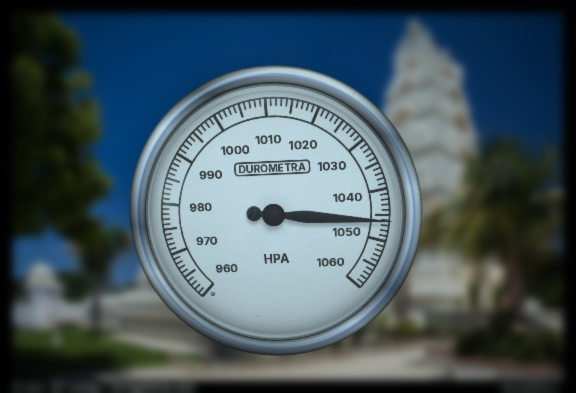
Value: 1046 hPa
